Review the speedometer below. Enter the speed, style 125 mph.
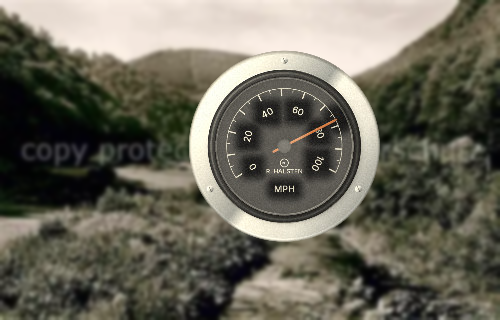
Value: 77.5 mph
